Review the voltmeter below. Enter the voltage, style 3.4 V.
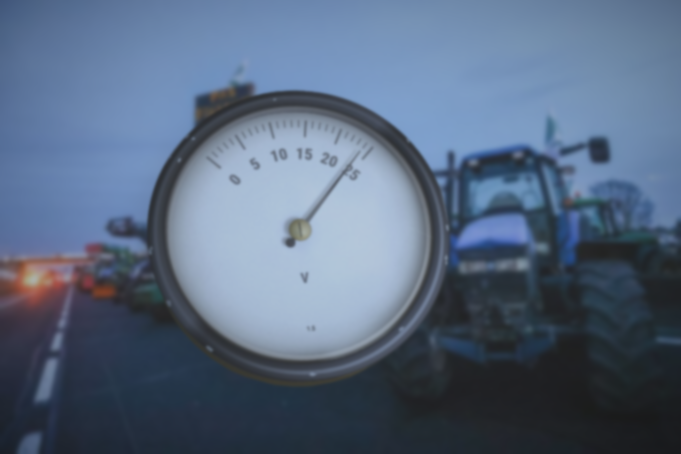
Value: 24 V
